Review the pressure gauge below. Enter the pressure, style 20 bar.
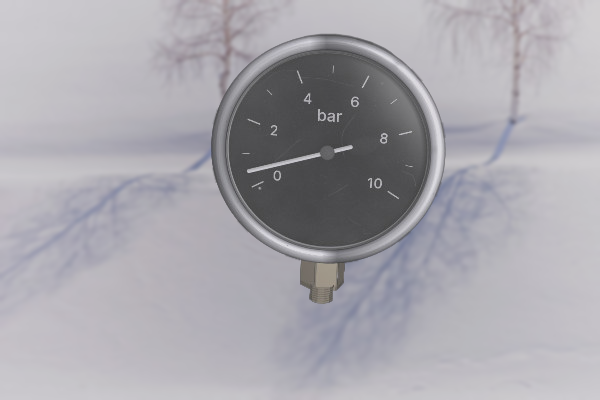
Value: 0.5 bar
